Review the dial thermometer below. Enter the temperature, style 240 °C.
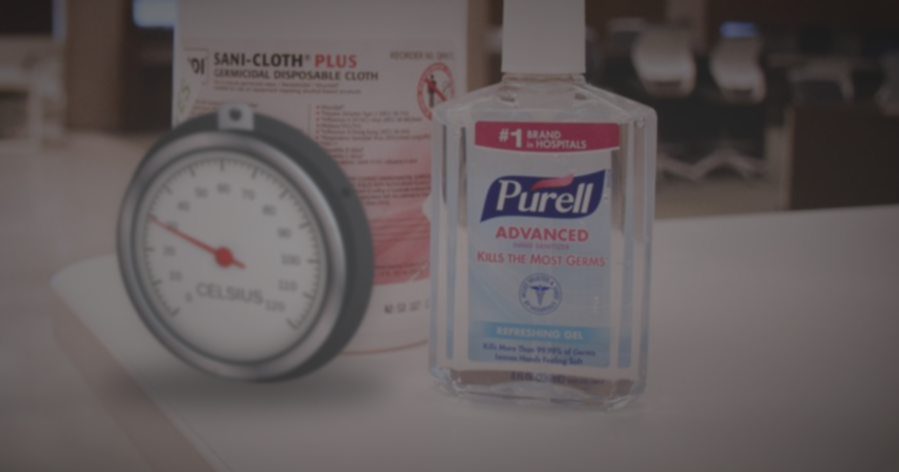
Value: 30 °C
